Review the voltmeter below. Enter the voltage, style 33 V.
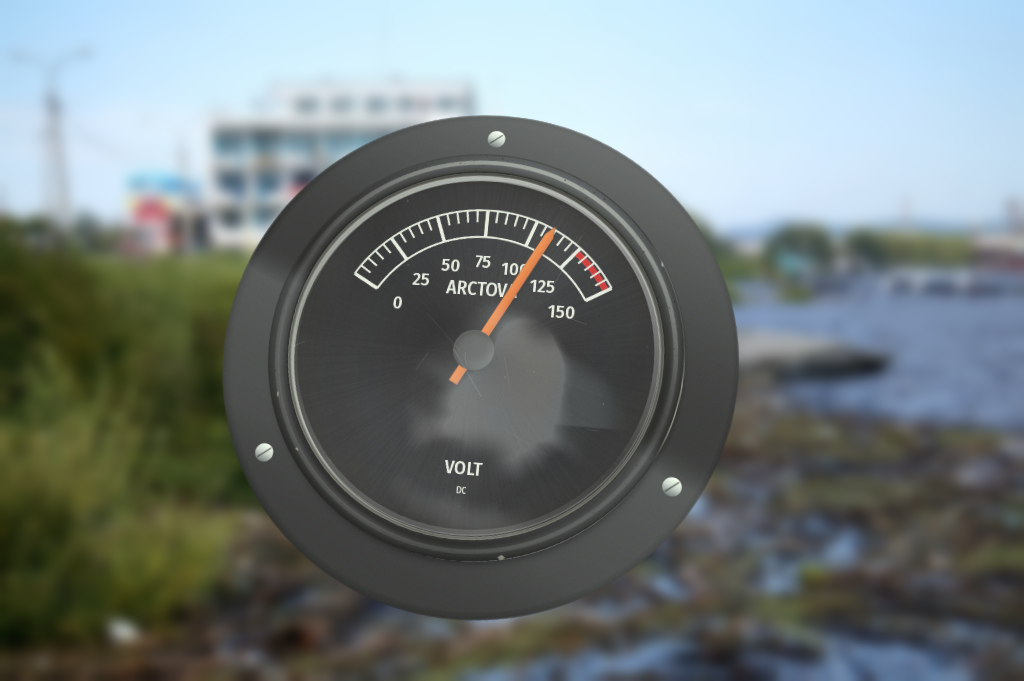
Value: 110 V
